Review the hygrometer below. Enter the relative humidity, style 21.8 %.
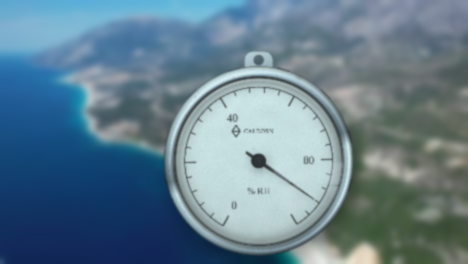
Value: 92 %
